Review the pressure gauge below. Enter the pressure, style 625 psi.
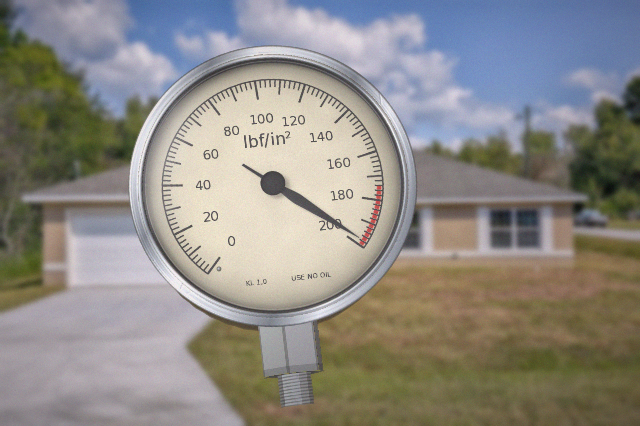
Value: 198 psi
